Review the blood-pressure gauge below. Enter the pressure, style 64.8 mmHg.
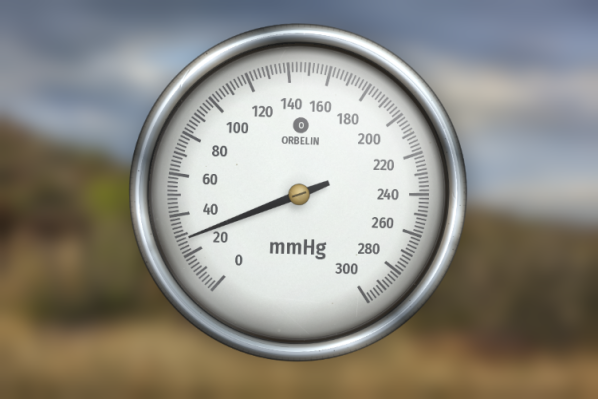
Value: 28 mmHg
